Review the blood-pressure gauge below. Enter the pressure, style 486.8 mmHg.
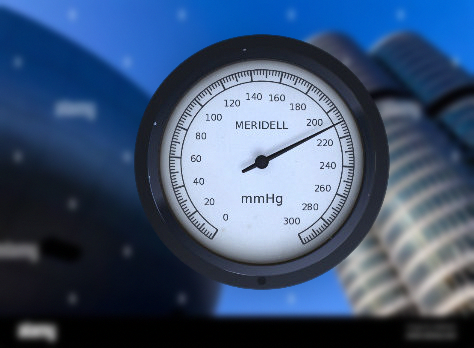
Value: 210 mmHg
